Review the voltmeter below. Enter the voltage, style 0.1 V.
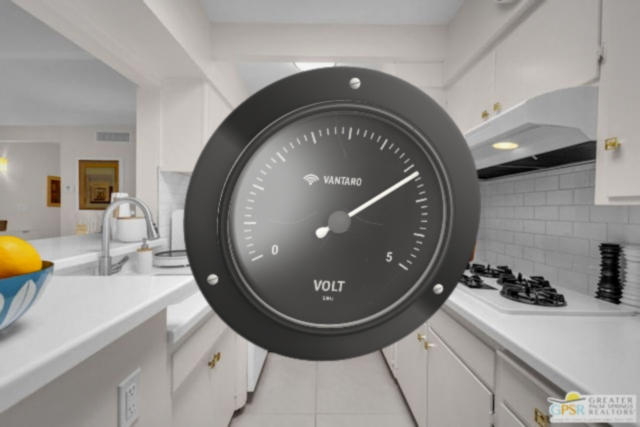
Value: 3.6 V
